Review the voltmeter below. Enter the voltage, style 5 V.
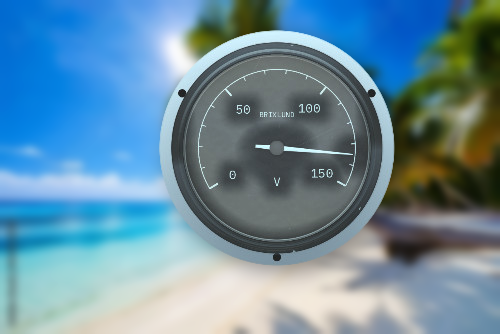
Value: 135 V
